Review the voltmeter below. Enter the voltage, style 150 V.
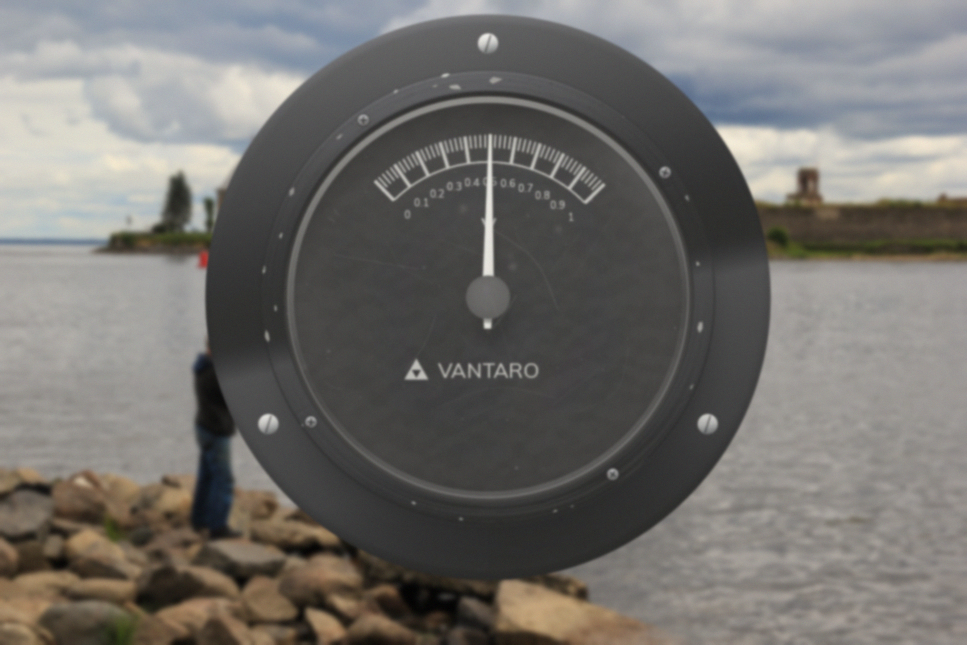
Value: 0.5 V
